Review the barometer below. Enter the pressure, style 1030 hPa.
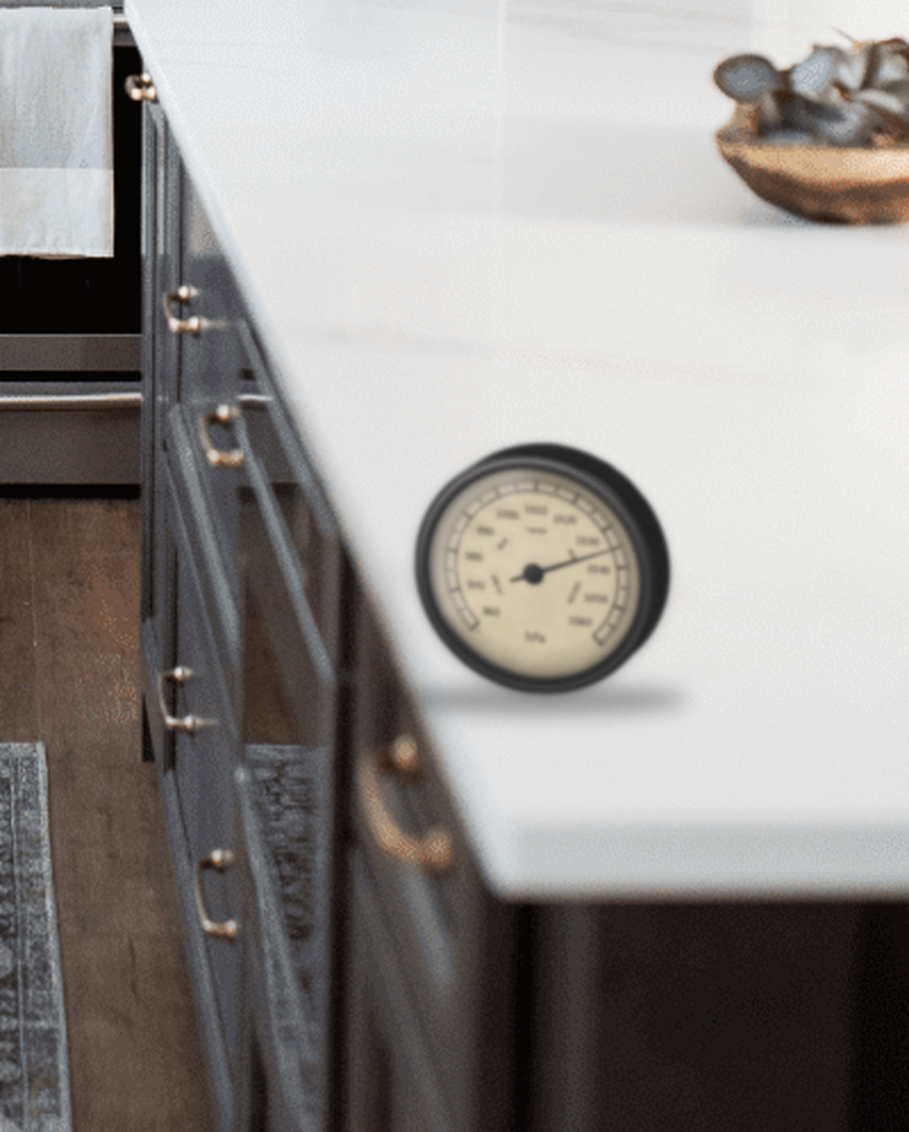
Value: 1035 hPa
